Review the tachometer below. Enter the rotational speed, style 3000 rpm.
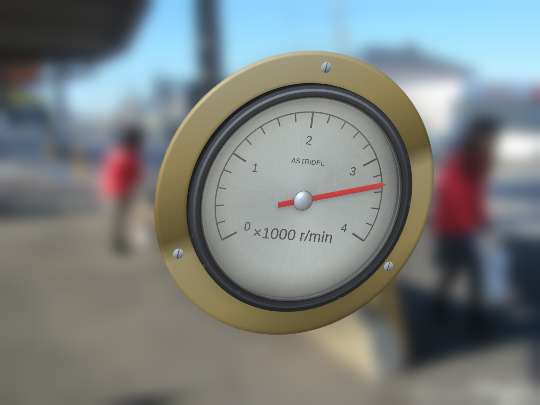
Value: 3300 rpm
